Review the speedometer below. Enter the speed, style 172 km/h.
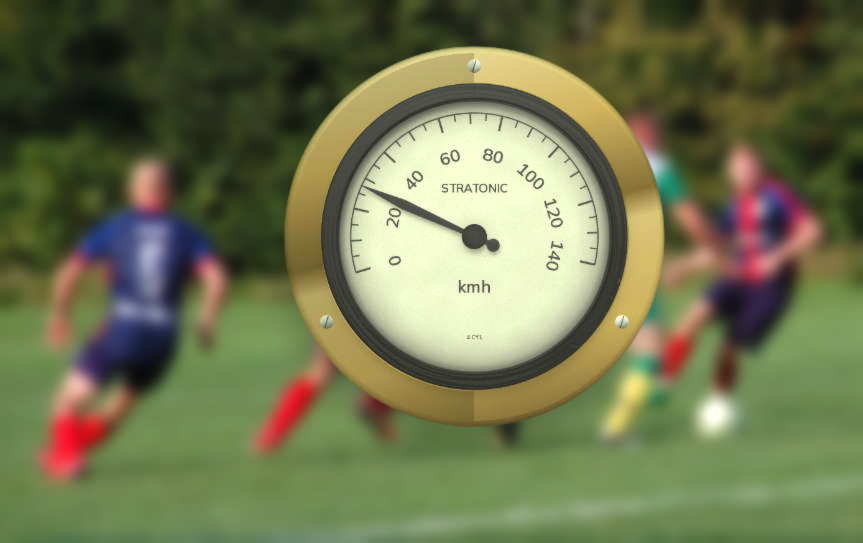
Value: 27.5 km/h
